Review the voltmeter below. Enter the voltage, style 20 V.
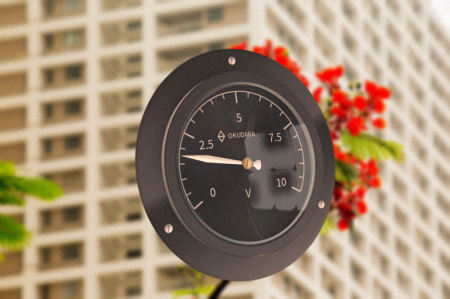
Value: 1.75 V
